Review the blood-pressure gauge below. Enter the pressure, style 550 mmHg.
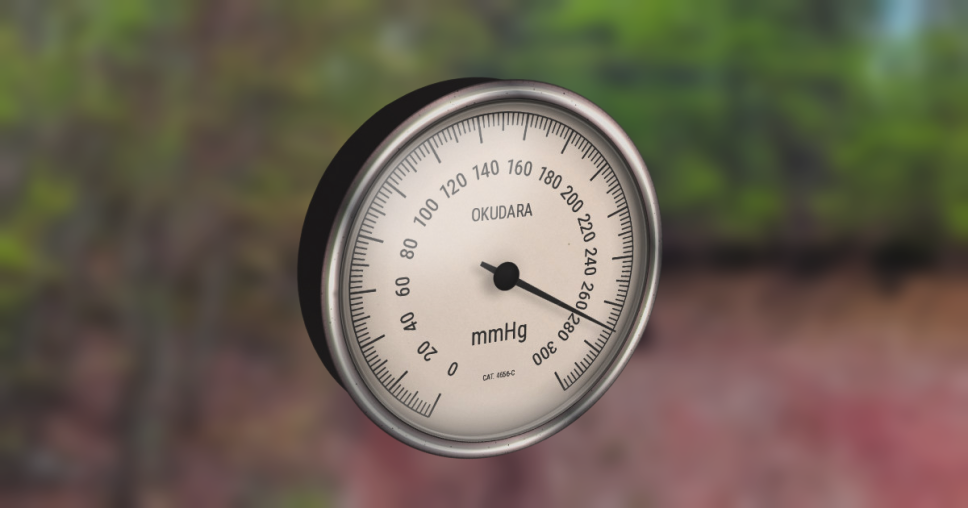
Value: 270 mmHg
